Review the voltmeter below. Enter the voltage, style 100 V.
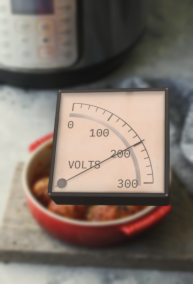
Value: 200 V
